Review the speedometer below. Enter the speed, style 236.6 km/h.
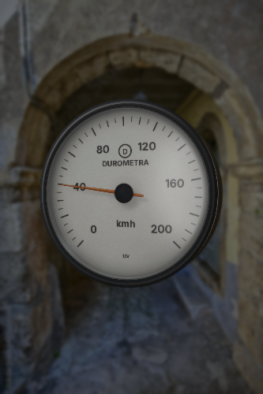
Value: 40 km/h
